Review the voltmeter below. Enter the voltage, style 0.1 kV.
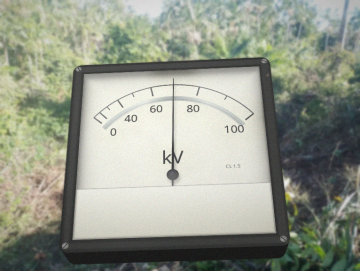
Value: 70 kV
